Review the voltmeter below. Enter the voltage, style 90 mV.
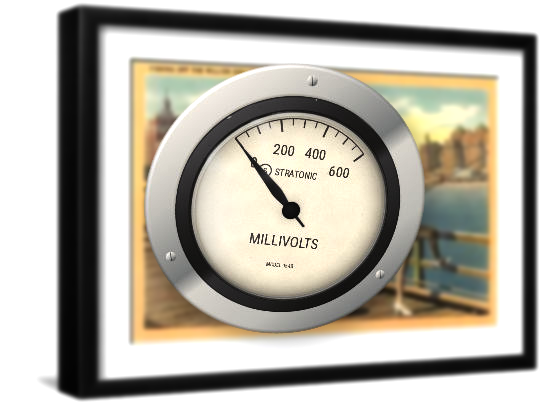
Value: 0 mV
